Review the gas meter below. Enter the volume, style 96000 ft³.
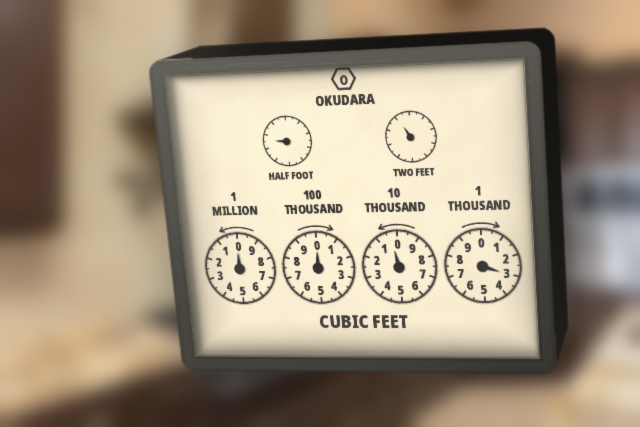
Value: 300 ft³
